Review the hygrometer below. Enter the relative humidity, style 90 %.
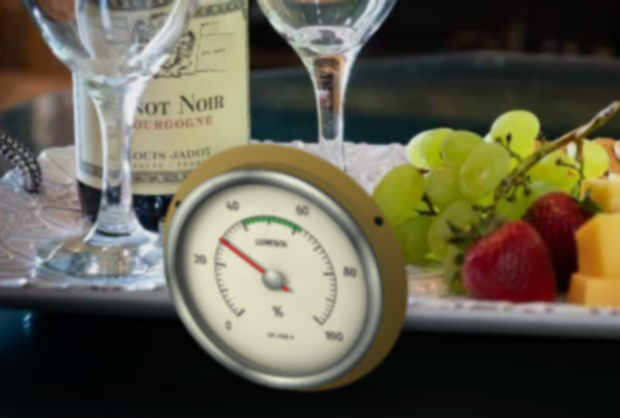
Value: 30 %
